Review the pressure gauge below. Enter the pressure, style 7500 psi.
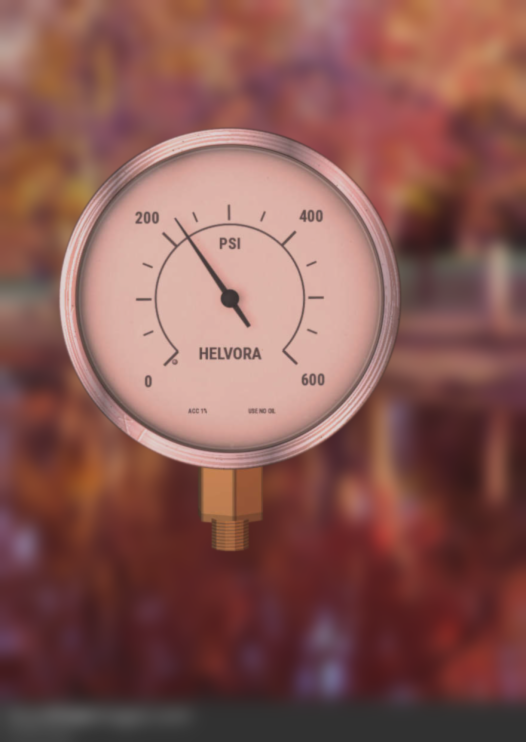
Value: 225 psi
